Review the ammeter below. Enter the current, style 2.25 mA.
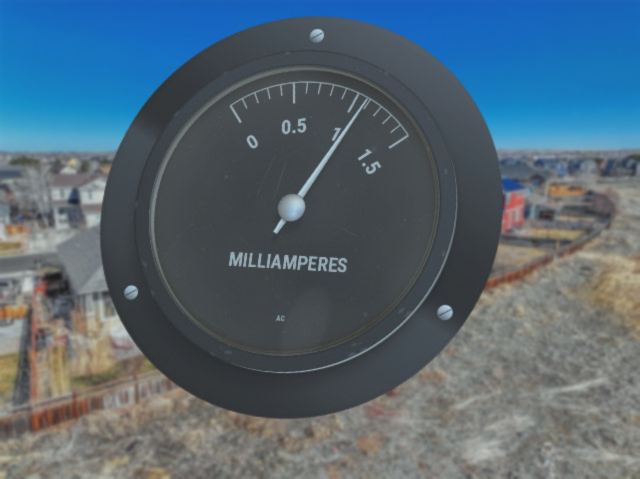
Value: 1.1 mA
